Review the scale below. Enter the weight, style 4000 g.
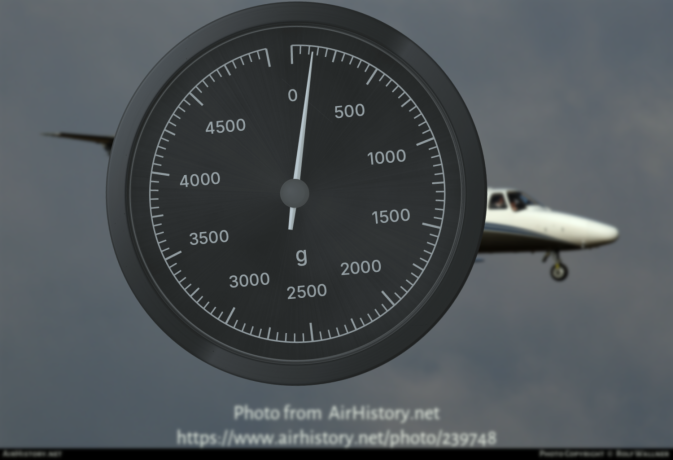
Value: 125 g
